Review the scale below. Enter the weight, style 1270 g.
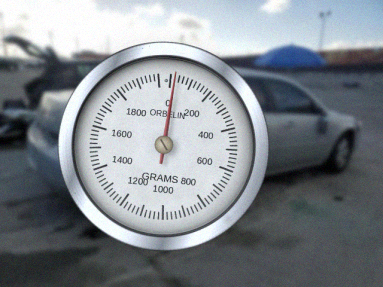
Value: 20 g
